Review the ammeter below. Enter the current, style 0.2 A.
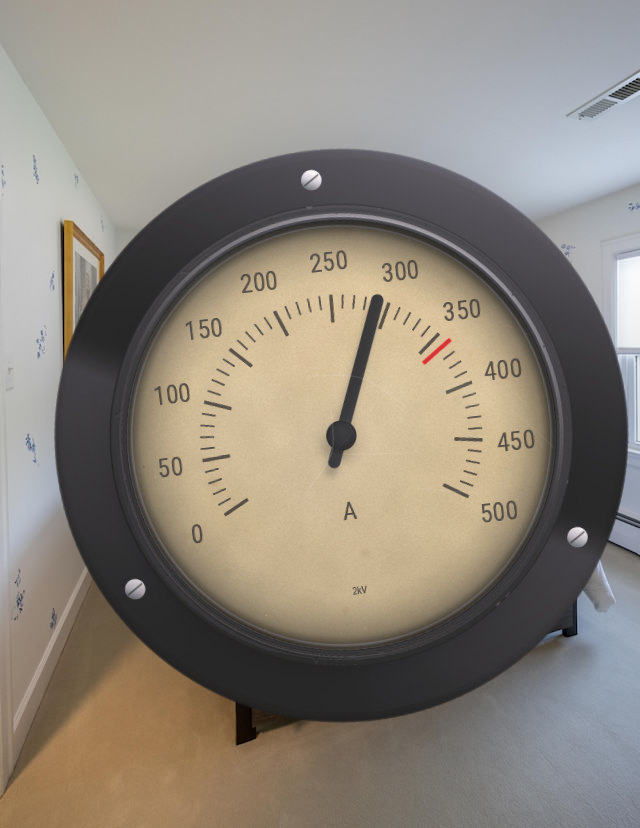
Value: 290 A
